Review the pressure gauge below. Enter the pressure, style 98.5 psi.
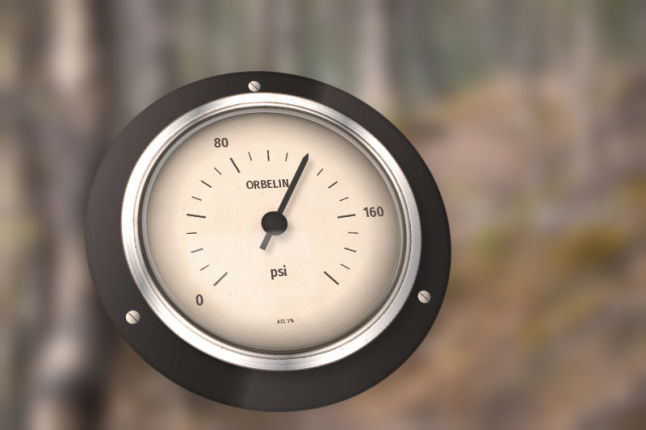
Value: 120 psi
